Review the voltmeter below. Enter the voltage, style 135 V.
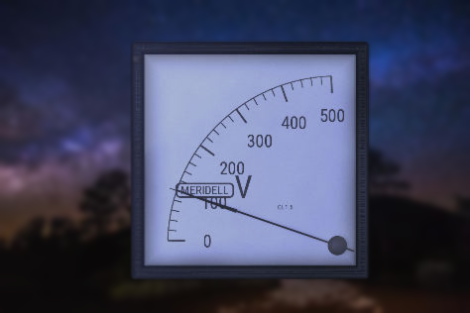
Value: 100 V
